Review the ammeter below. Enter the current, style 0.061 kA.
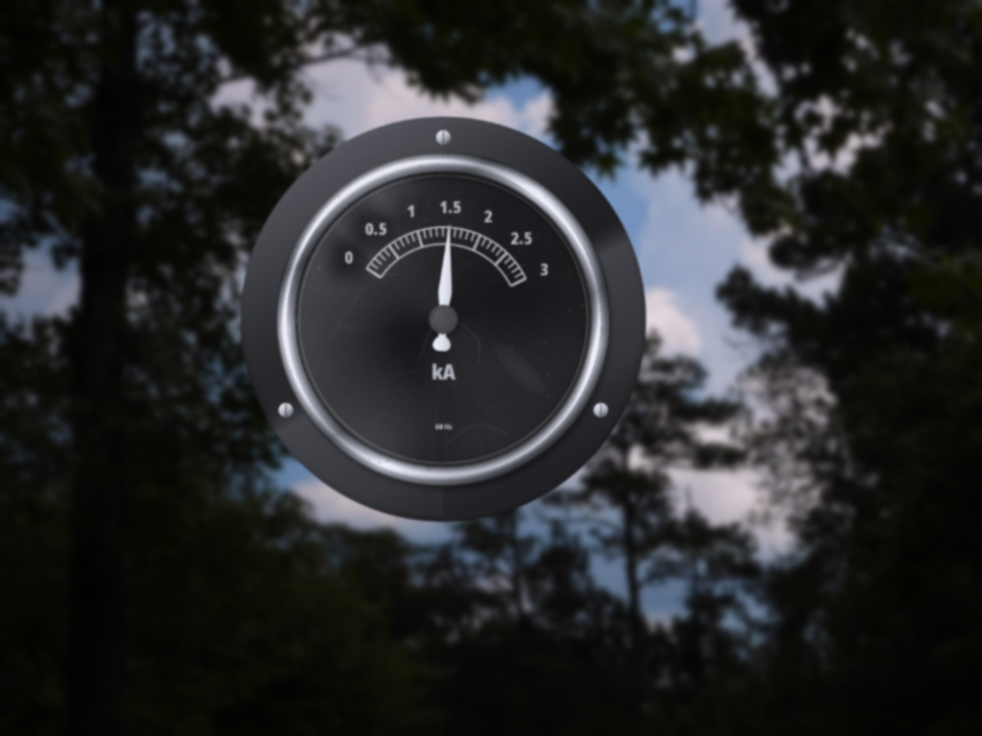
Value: 1.5 kA
